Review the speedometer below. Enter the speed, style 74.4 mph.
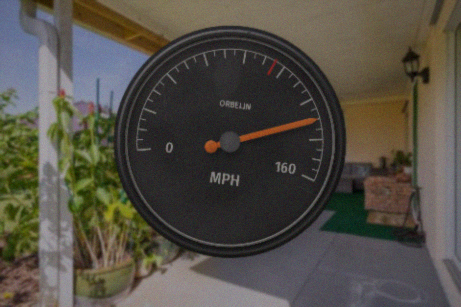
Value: 130 mph
